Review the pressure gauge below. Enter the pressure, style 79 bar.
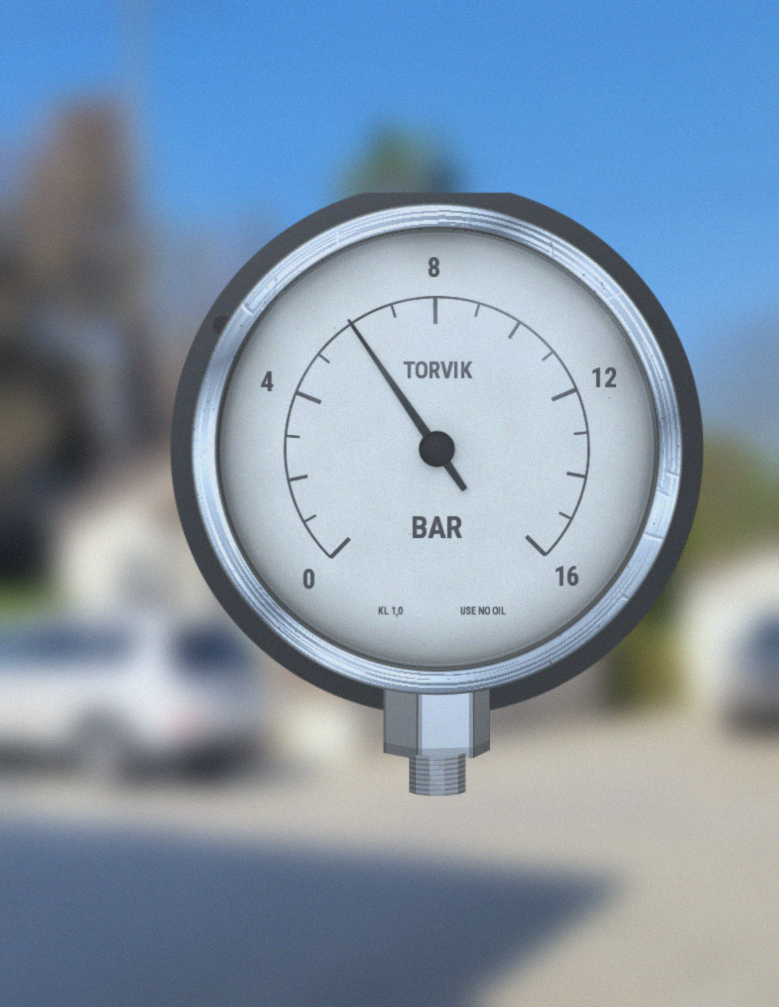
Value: 6 bar
